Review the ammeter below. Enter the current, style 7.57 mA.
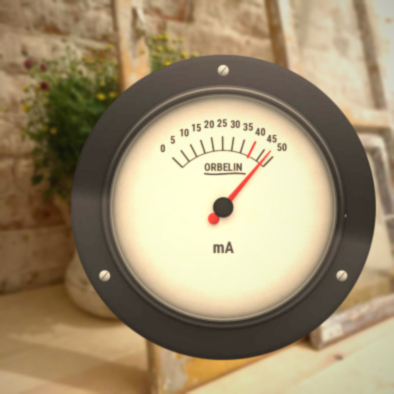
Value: 47.5 mA
